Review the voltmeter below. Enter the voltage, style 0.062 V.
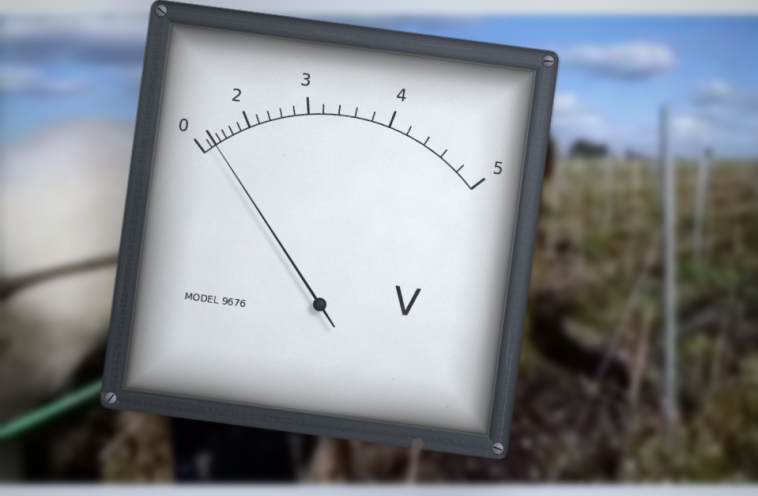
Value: 1 V
